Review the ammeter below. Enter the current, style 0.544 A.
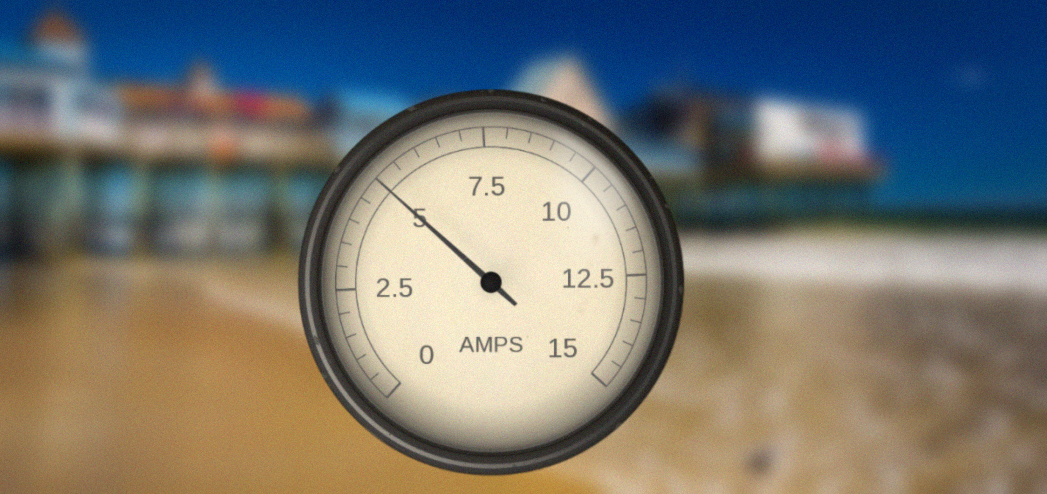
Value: 5 A
